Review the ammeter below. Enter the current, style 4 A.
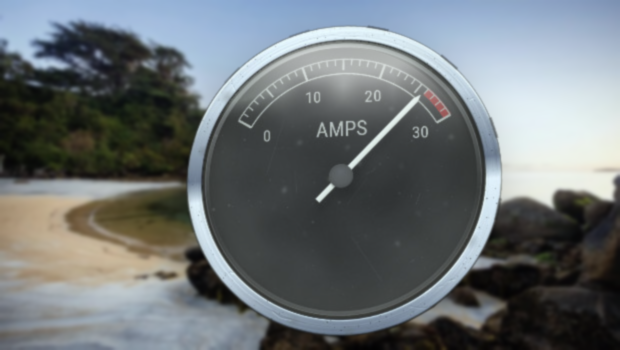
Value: 26 A
